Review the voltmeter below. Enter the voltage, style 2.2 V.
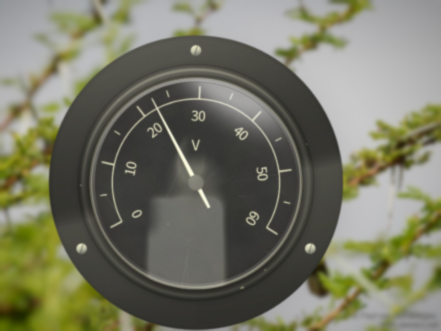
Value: 22.5 V
